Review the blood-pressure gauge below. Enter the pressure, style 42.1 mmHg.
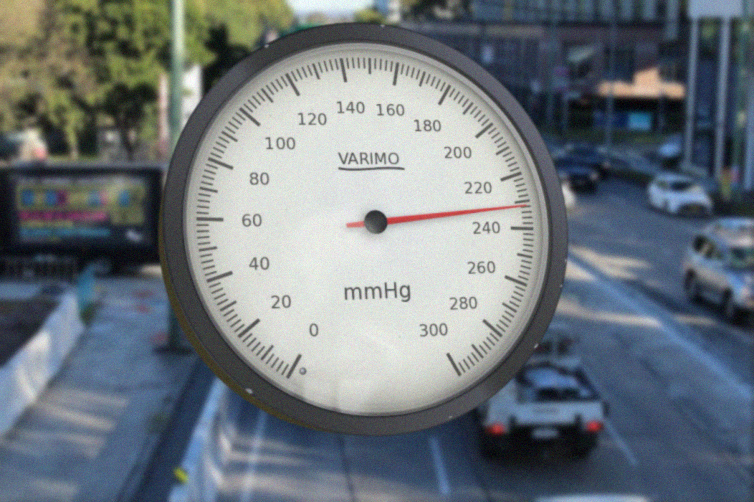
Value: 232 mmHg
